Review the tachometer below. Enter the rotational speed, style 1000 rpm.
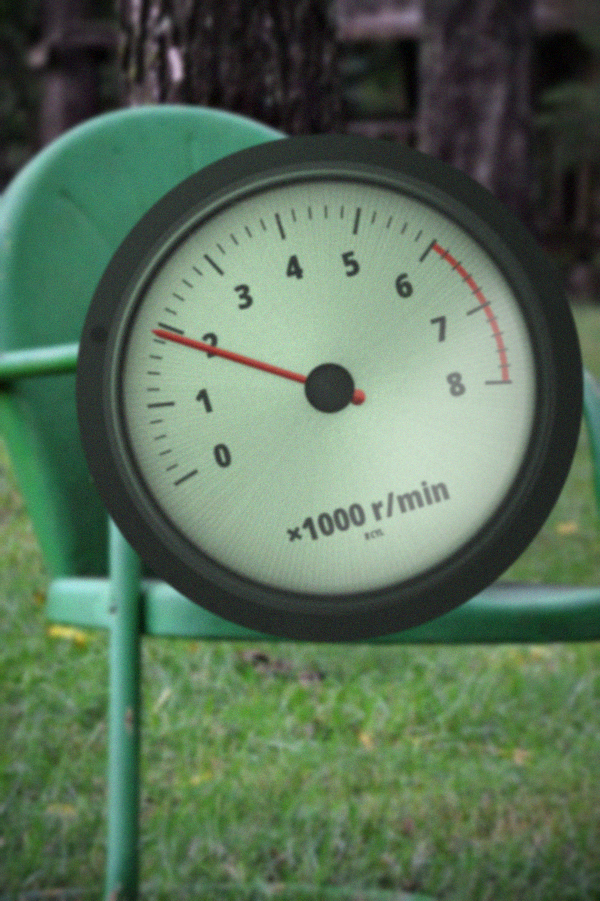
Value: 1900 rpm
